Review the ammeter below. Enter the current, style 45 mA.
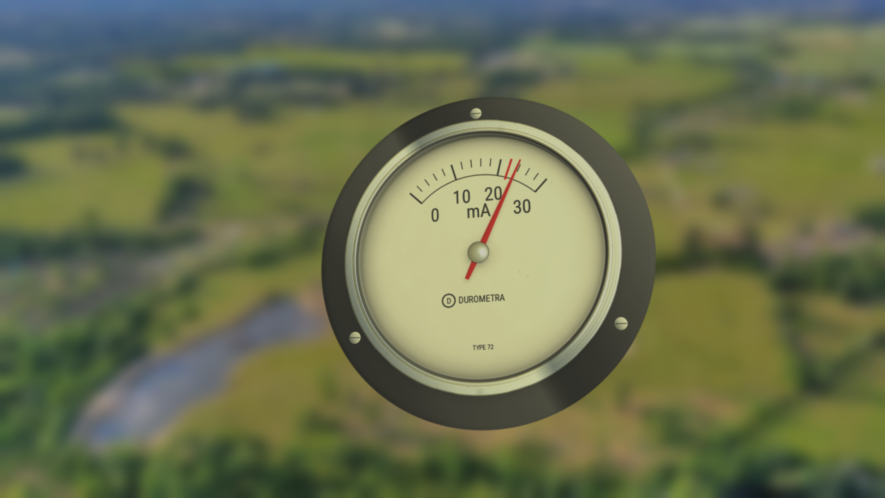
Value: 24 mA
